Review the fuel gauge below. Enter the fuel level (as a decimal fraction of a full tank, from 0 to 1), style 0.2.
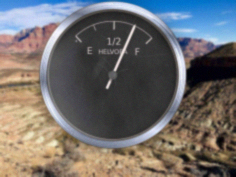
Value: 0.75
